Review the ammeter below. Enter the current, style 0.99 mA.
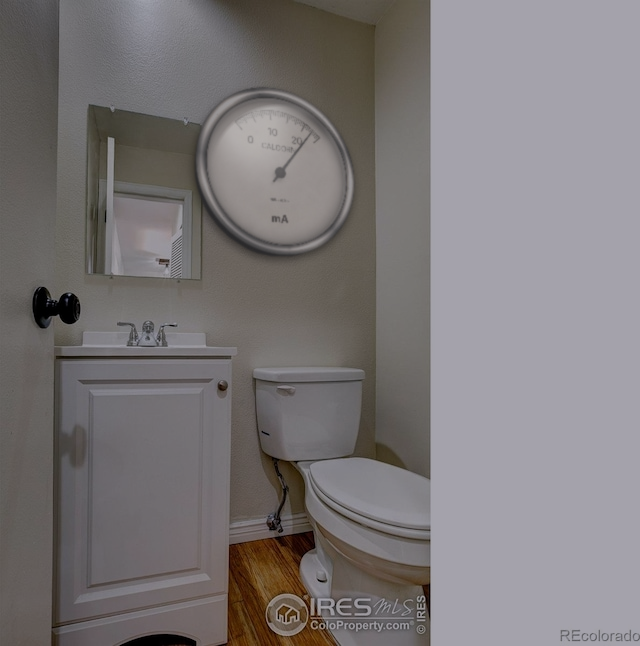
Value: 22.5 mA
